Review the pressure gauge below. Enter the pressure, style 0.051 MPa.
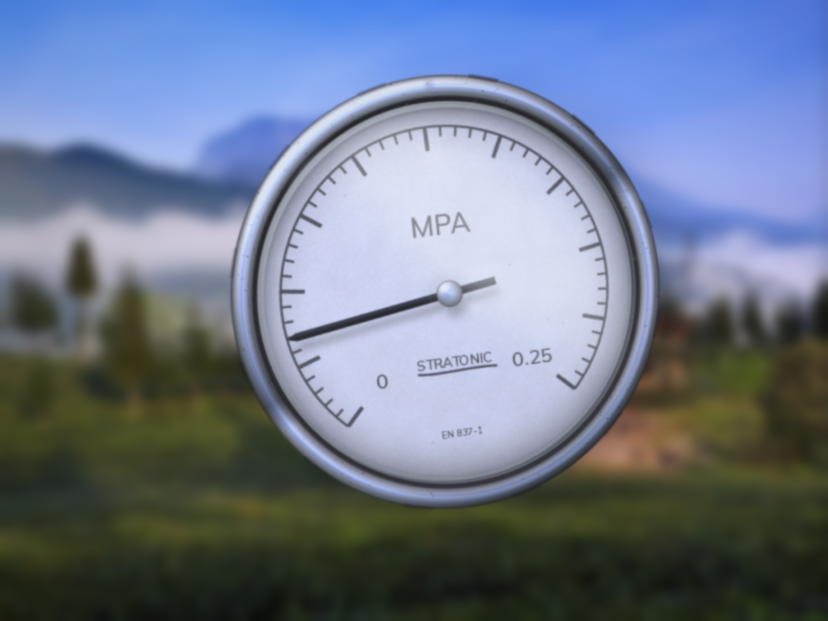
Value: 0.035 MPa
